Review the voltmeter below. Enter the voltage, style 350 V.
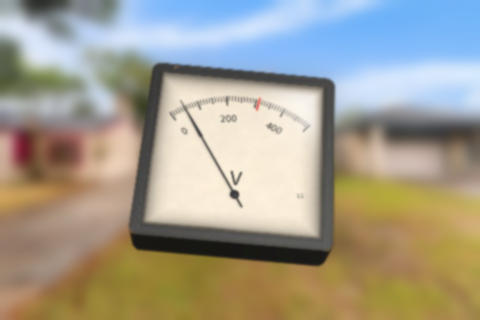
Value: 50 V
